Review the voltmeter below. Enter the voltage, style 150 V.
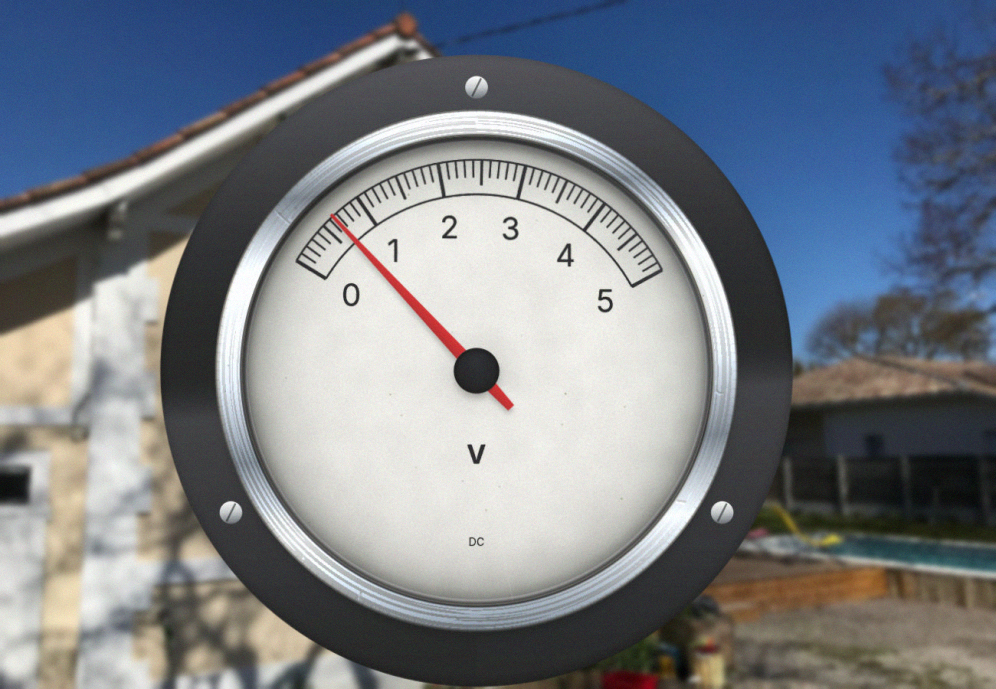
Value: 0.65 V
